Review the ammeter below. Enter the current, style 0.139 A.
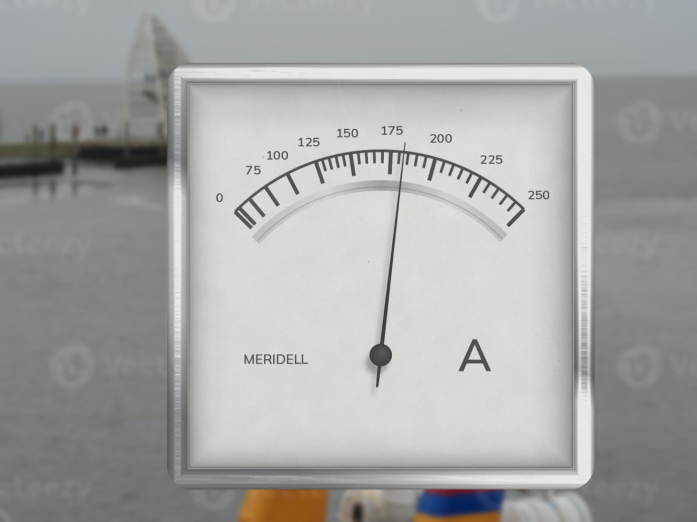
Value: 182.5 A
